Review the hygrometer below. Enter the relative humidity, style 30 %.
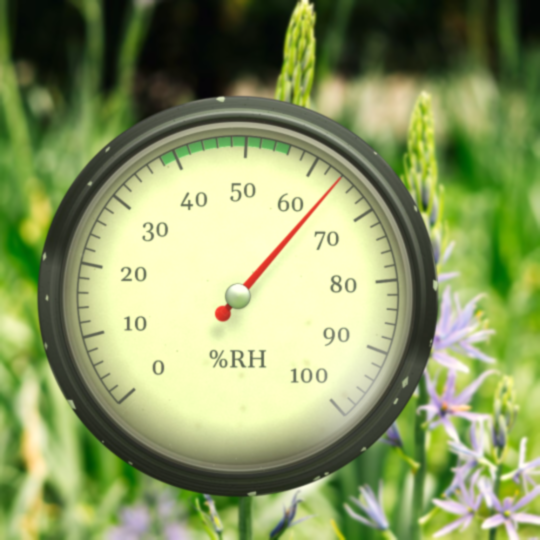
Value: 64 %
